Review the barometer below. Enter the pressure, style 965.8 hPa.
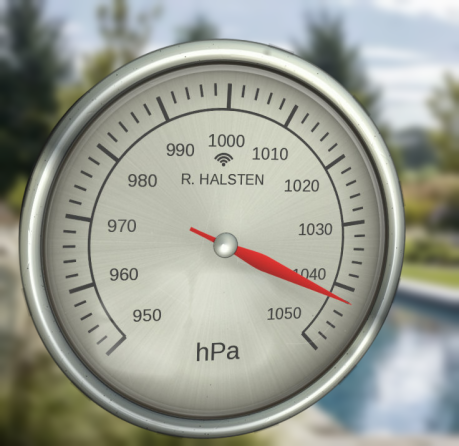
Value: 1042 hPa
